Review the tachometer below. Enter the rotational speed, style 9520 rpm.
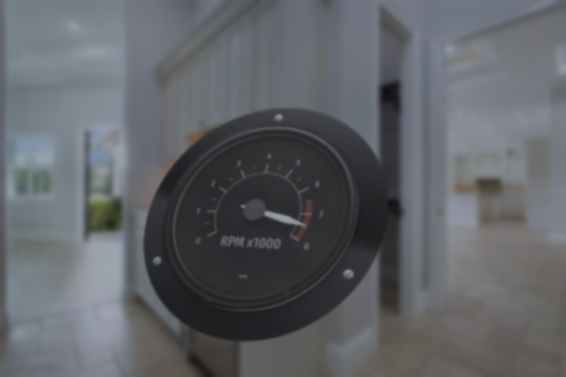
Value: 7500 rpm
